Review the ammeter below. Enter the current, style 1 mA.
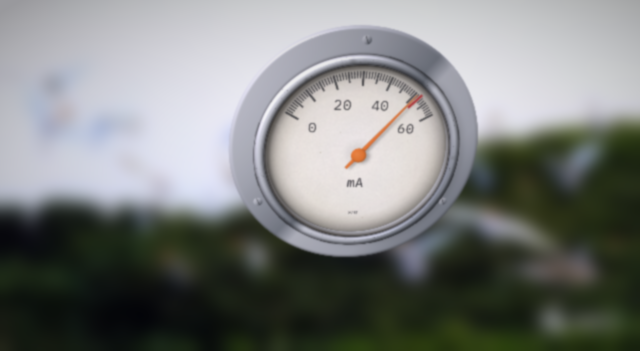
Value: 50 mA
